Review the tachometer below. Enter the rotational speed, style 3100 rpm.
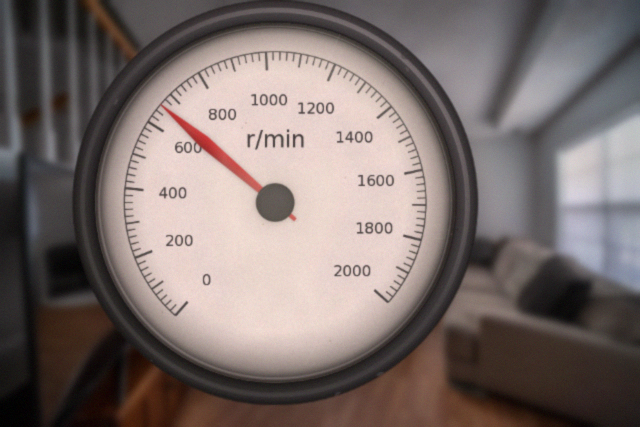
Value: 660 rpm
